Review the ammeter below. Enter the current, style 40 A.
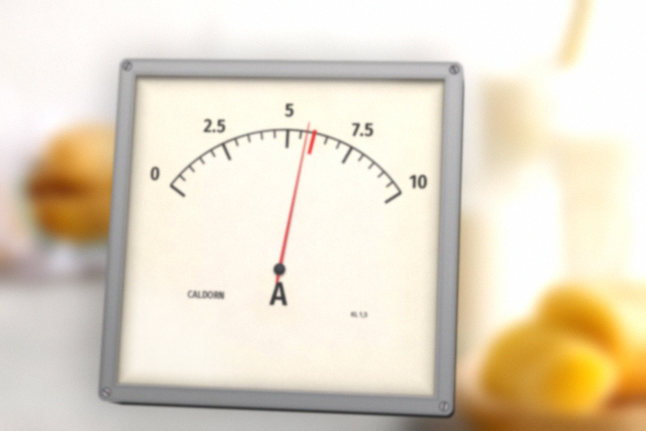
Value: 5.75 A
